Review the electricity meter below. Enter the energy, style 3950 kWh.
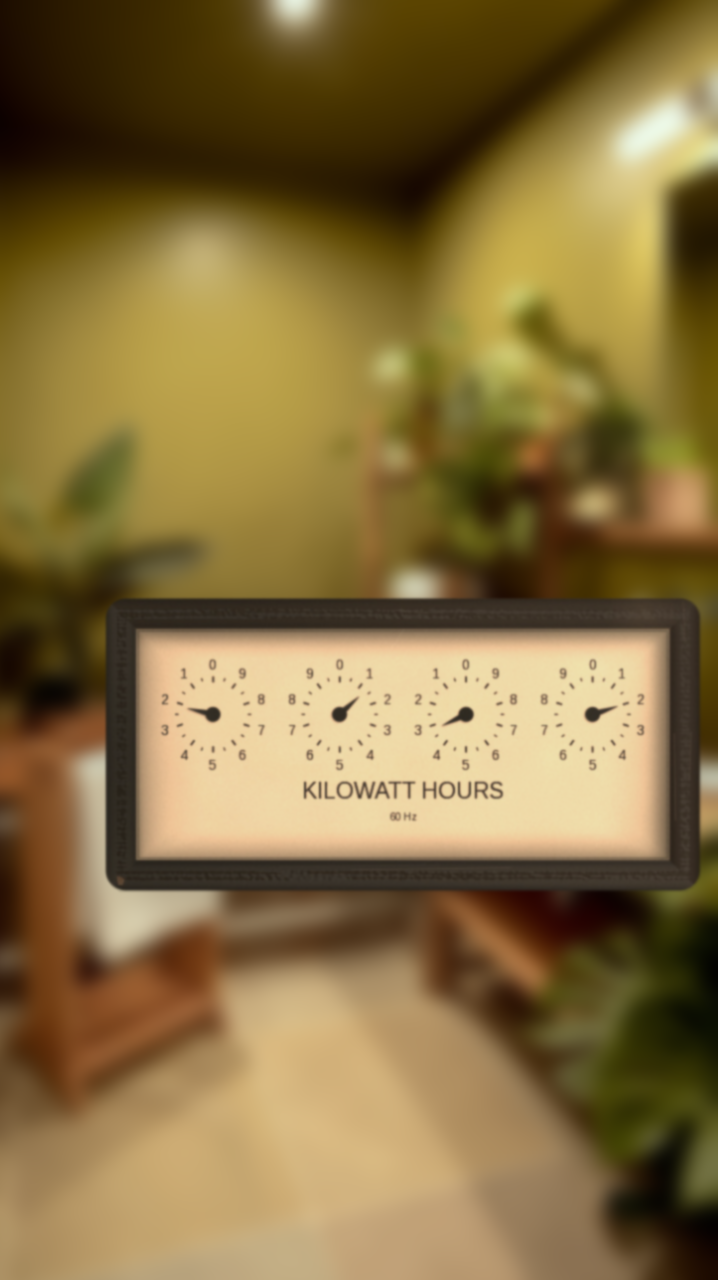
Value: 2132 kWh
